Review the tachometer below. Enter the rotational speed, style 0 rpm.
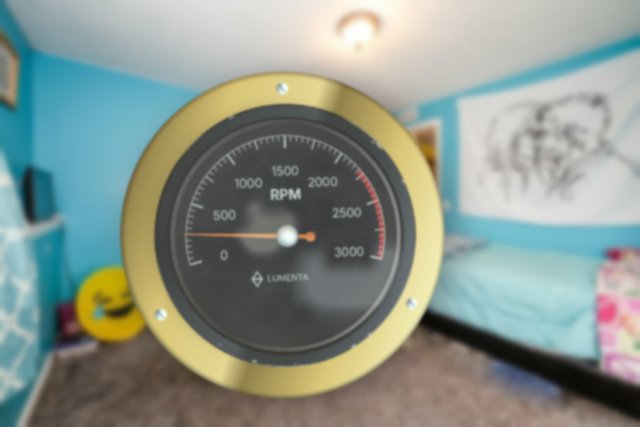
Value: 250 rpm
